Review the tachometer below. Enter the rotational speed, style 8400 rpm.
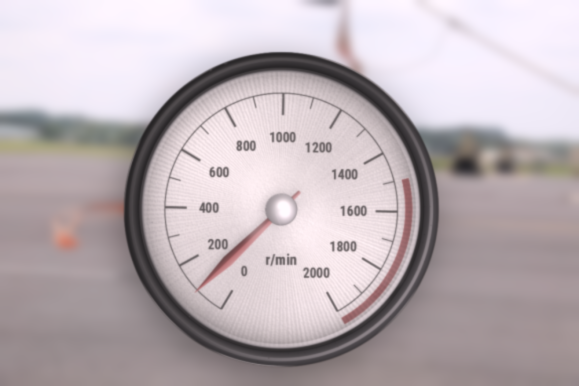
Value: 100 rpm
